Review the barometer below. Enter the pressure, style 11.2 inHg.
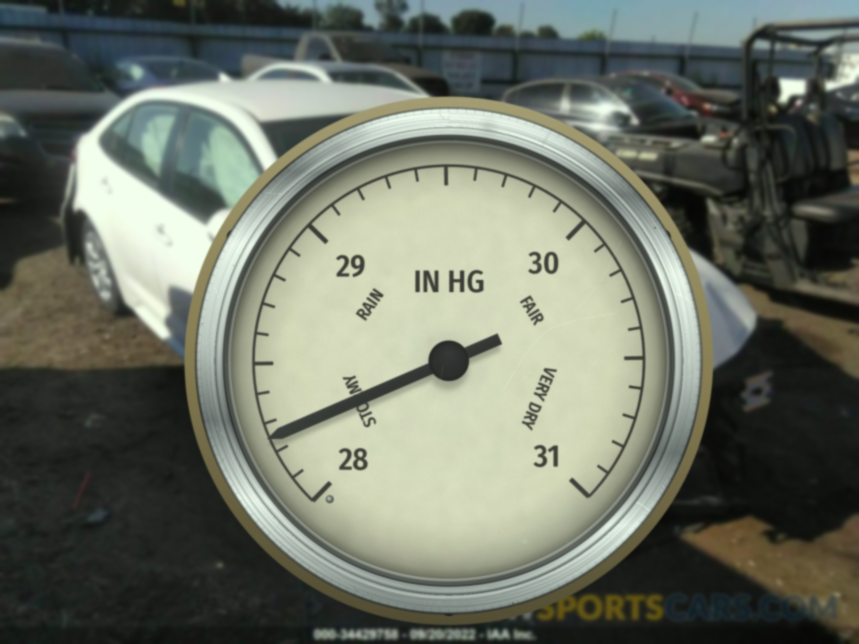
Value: 28.25 inHg
